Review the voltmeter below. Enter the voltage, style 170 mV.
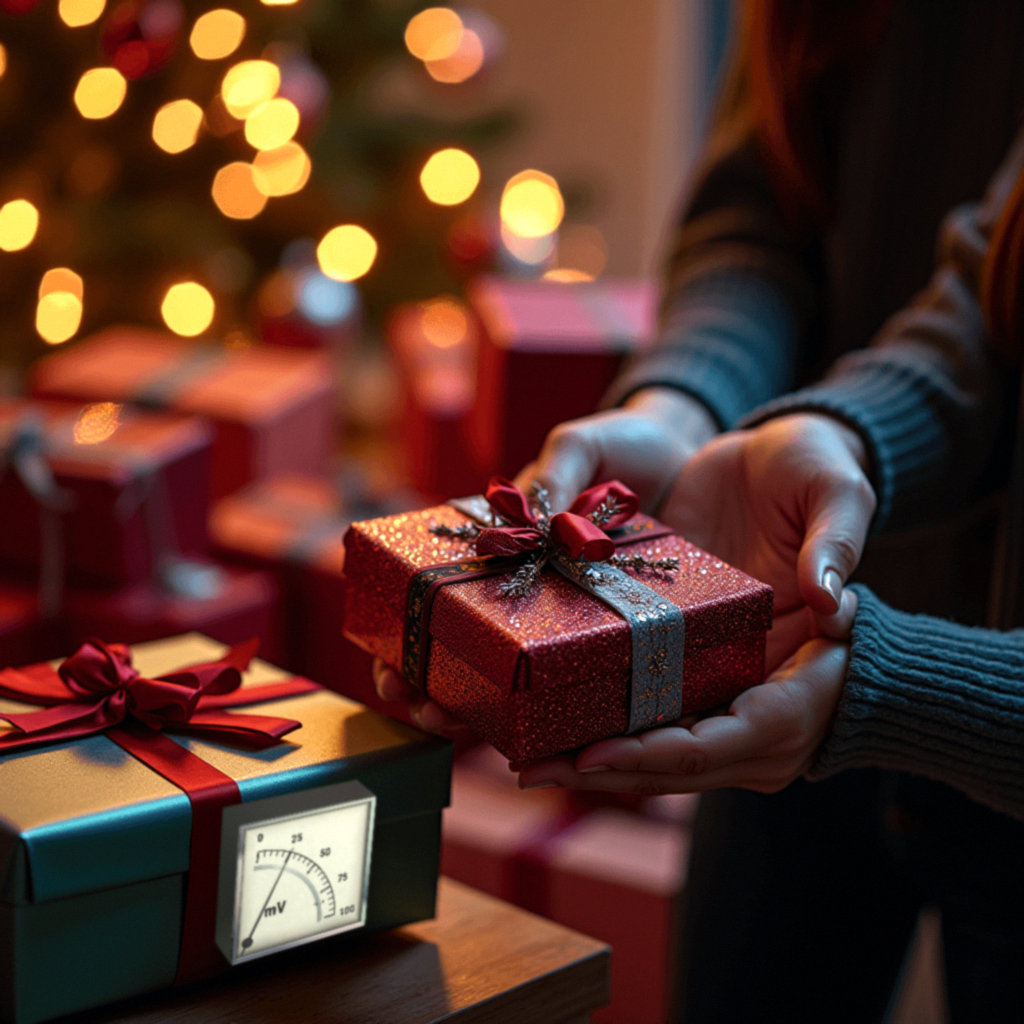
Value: 25 mV
